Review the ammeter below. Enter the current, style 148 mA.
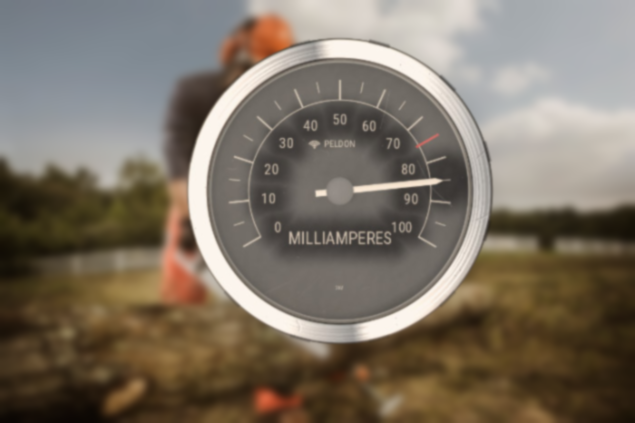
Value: 85 mA
